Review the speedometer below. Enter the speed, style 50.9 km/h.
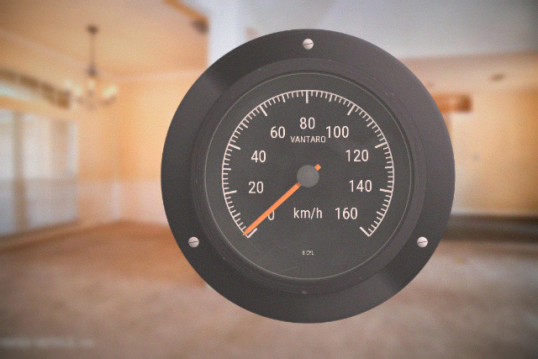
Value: 2 km/h
